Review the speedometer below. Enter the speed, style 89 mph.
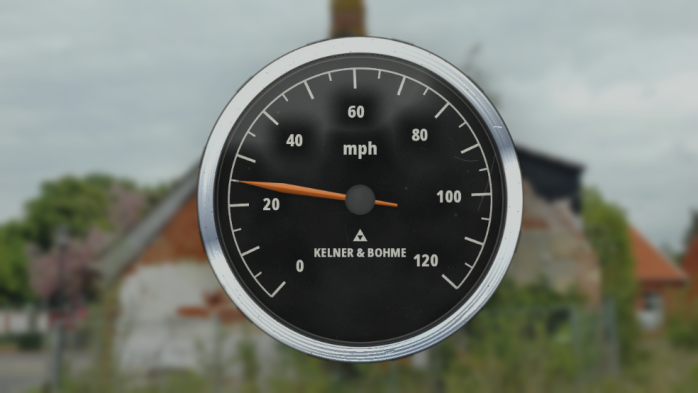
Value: 25 mph
